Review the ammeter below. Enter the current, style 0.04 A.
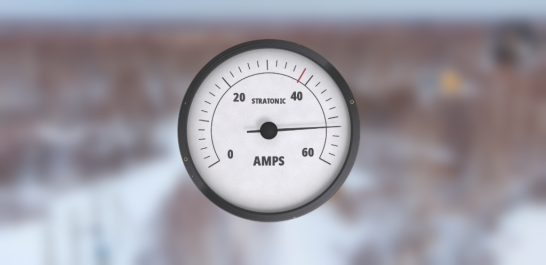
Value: 52 A
